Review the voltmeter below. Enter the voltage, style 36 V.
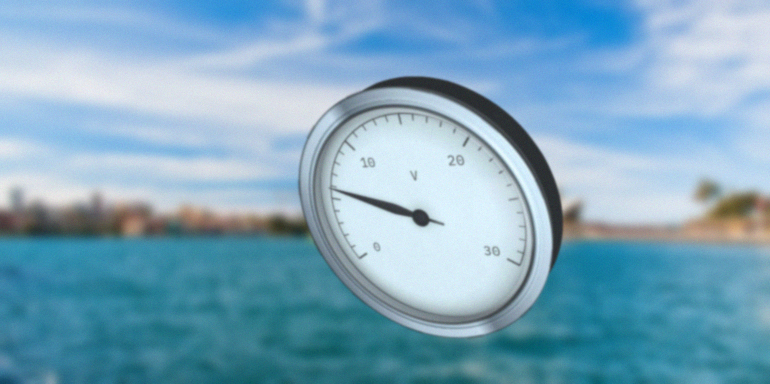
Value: 6 V
